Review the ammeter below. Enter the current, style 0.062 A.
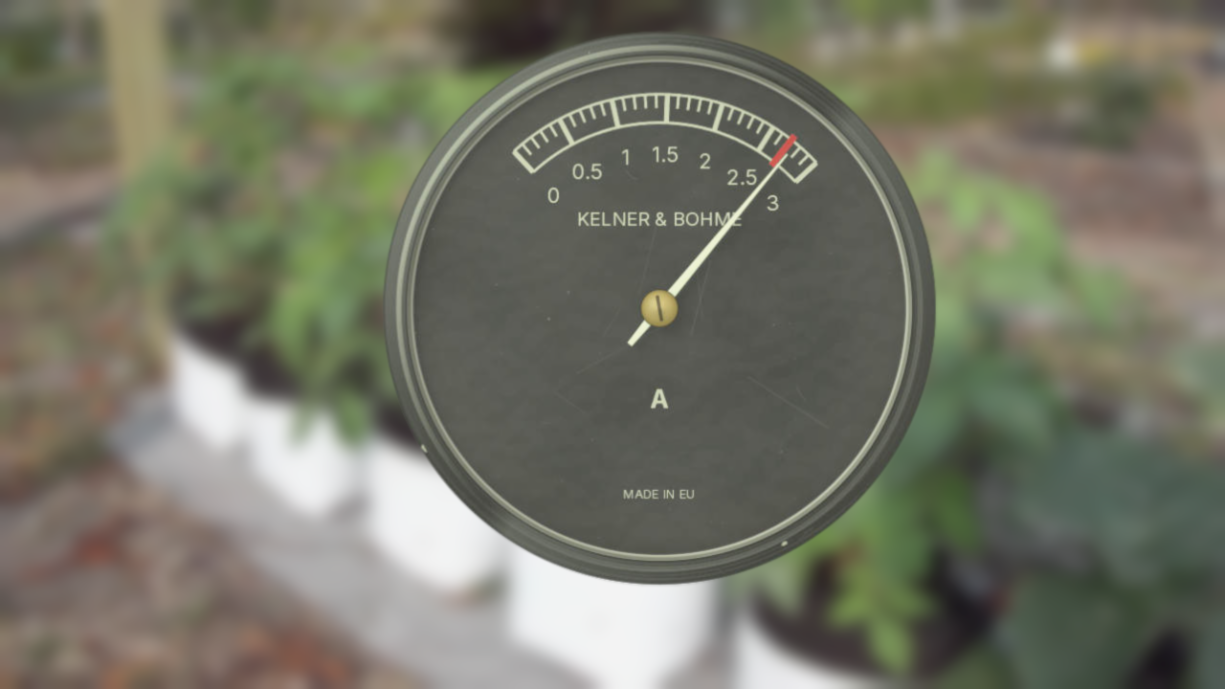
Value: 2.75 A
